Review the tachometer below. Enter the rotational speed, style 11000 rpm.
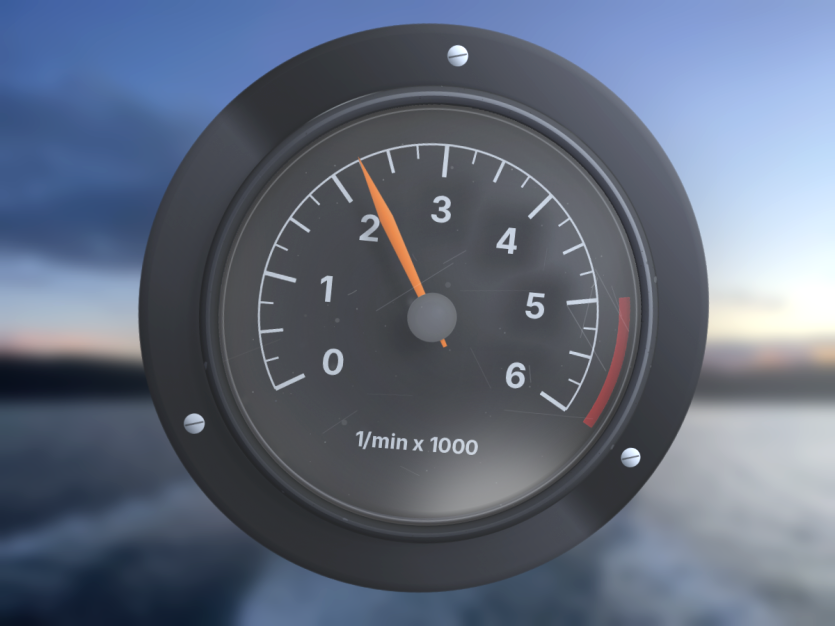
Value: 2250 rpm
